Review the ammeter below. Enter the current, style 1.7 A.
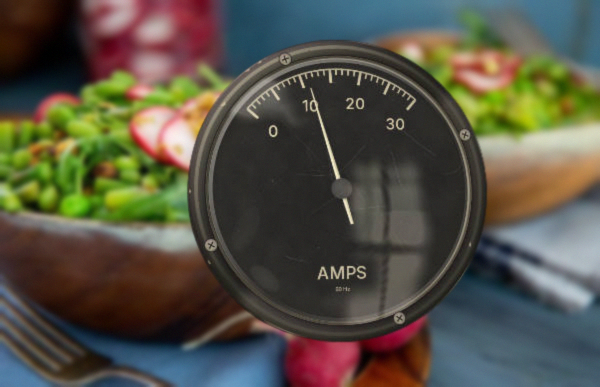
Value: 11 A
